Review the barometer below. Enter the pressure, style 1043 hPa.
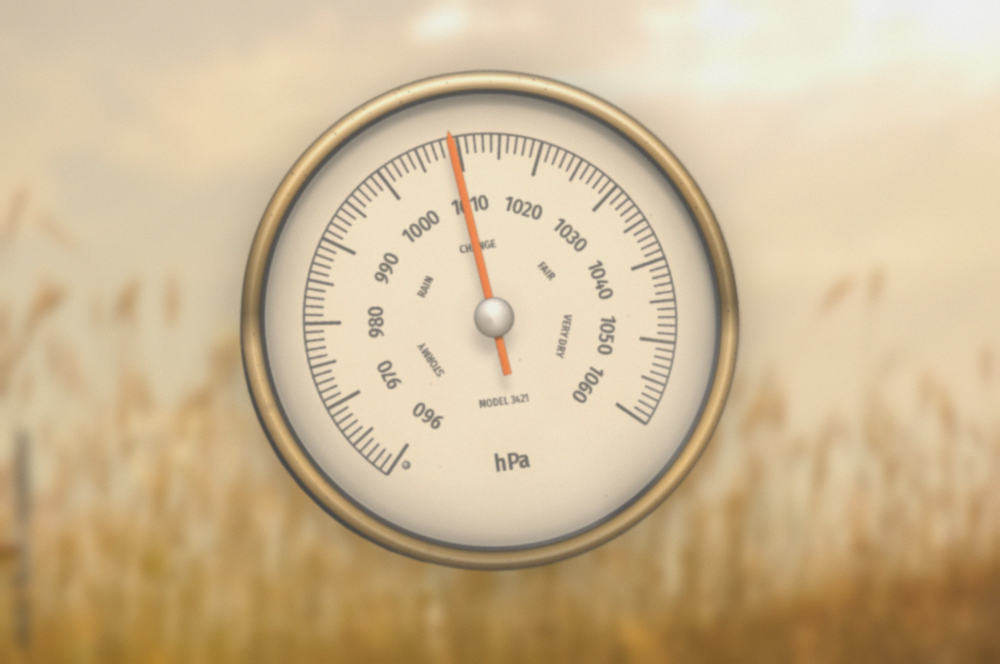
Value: 1009 hPa
